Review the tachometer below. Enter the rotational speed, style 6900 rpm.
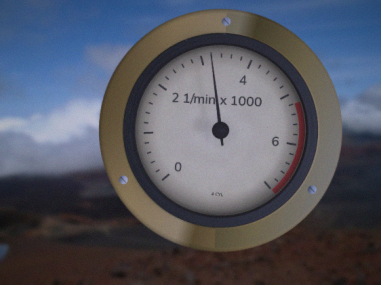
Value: 3200 rpm
